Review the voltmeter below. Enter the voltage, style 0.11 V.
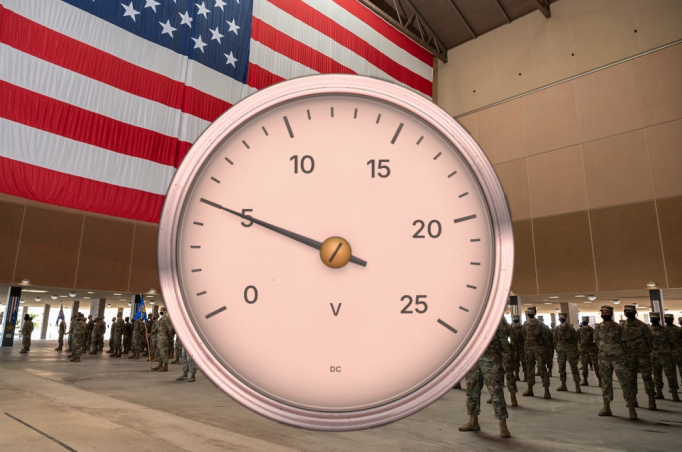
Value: 5 V
